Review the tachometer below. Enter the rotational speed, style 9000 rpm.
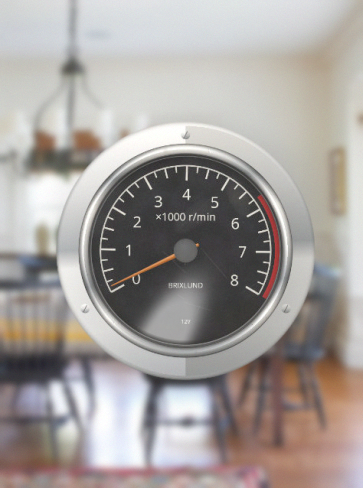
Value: 125 rpm
